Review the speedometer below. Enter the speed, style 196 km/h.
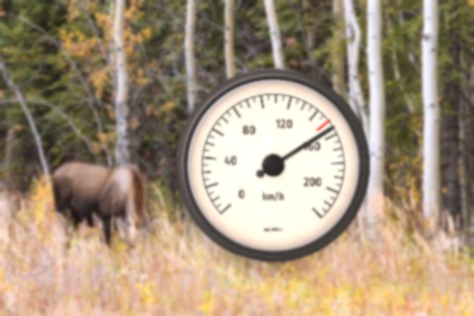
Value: 155 km/h
